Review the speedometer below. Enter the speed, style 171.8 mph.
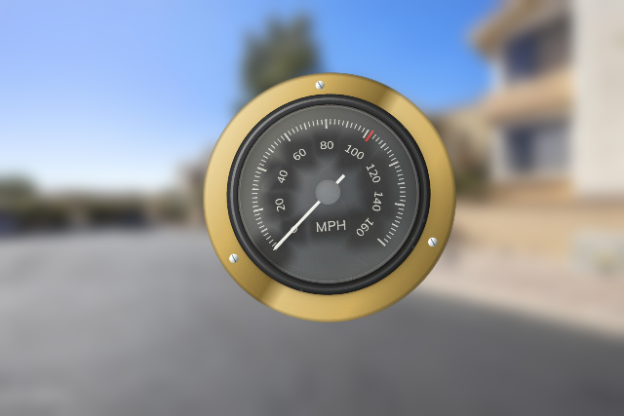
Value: 0 mph
